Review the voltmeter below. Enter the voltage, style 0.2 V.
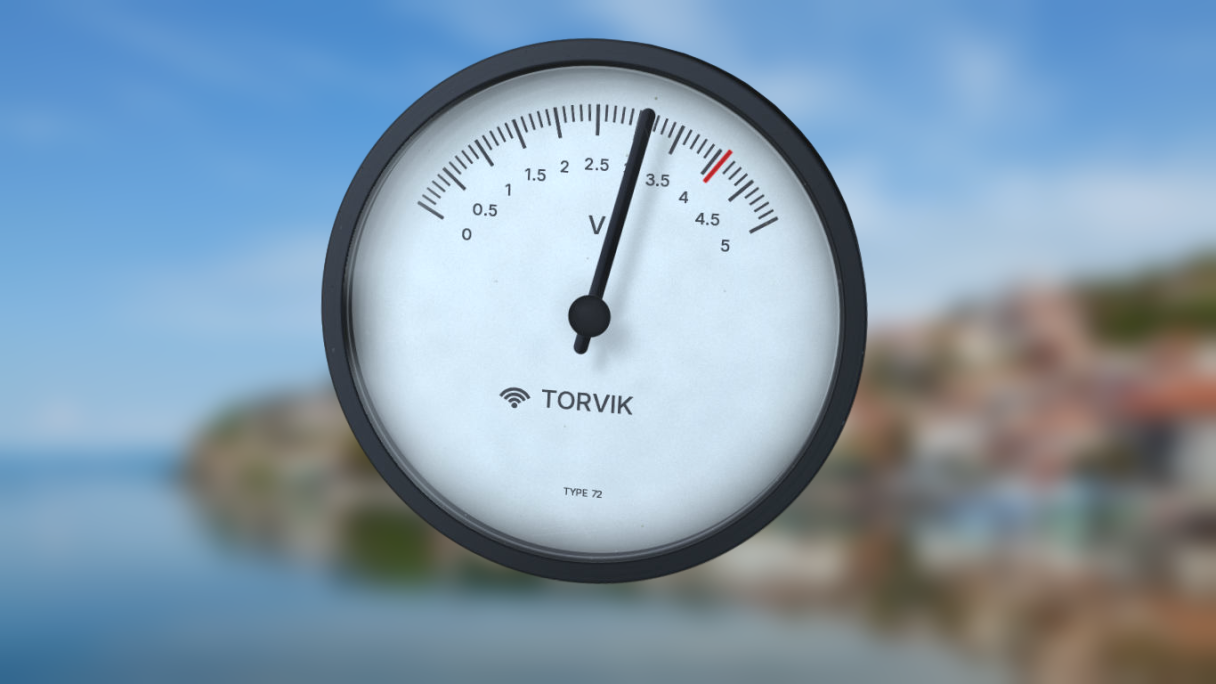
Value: 3.1 V
